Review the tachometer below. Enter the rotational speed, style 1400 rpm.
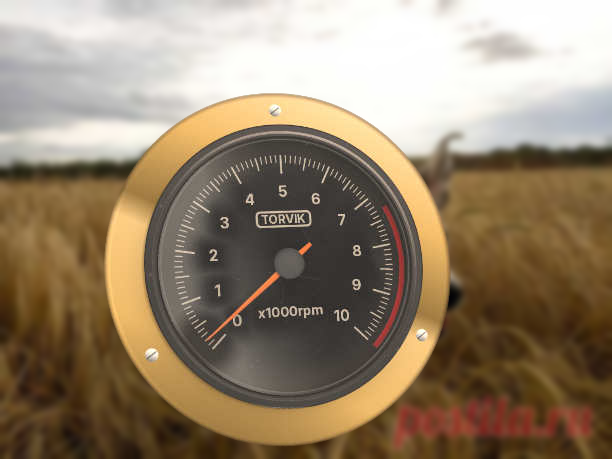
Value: 200 rpm
